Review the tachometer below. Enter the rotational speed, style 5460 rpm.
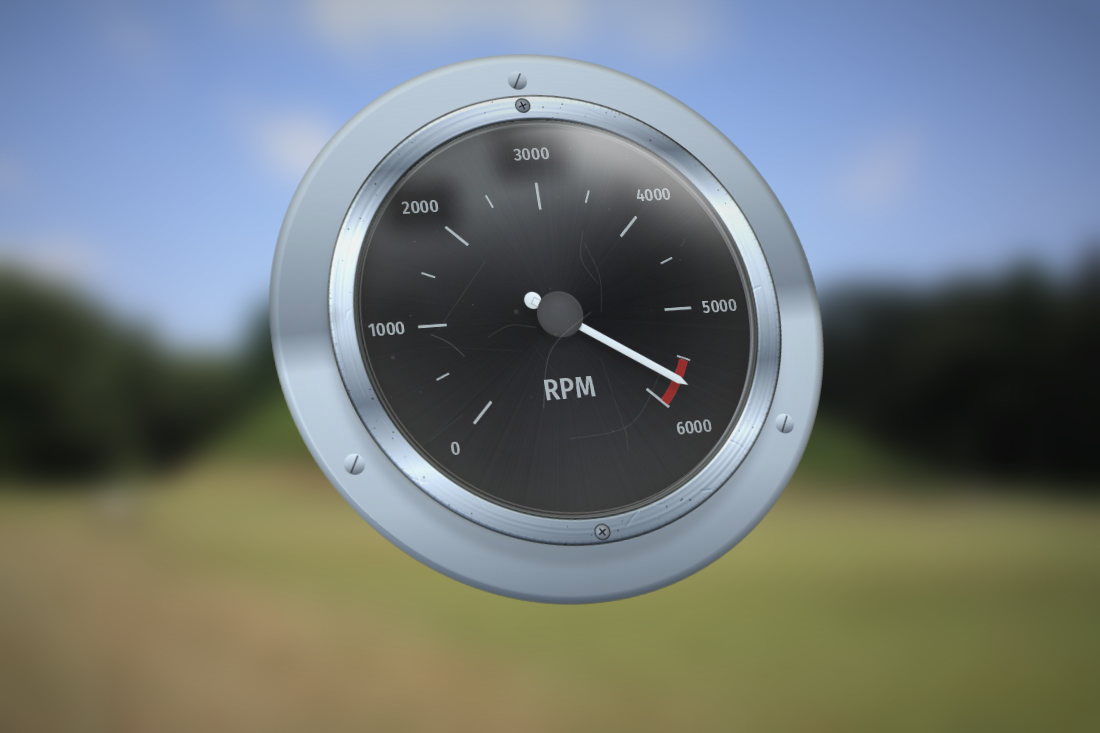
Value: 5750 rpm
